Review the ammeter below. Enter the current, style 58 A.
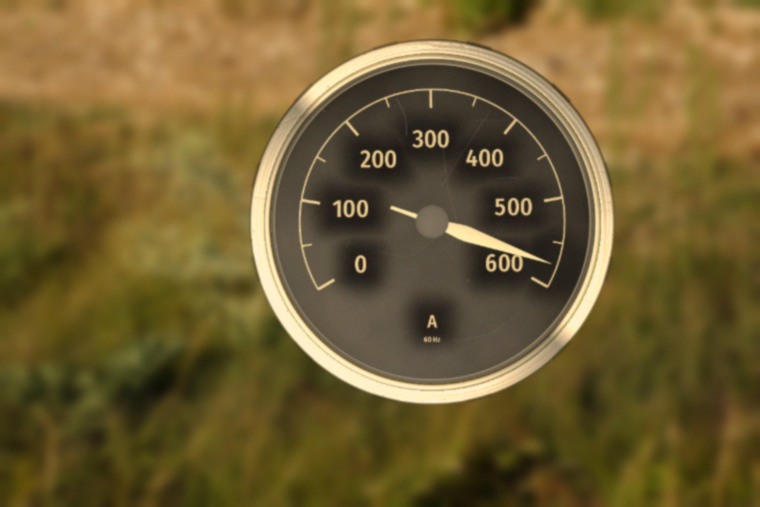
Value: 575 A
